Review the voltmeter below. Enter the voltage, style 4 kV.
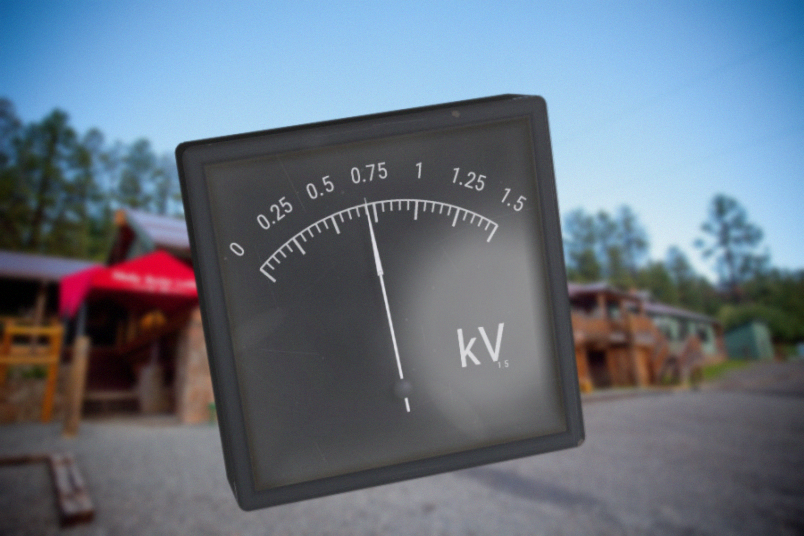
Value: 0.7 kV
